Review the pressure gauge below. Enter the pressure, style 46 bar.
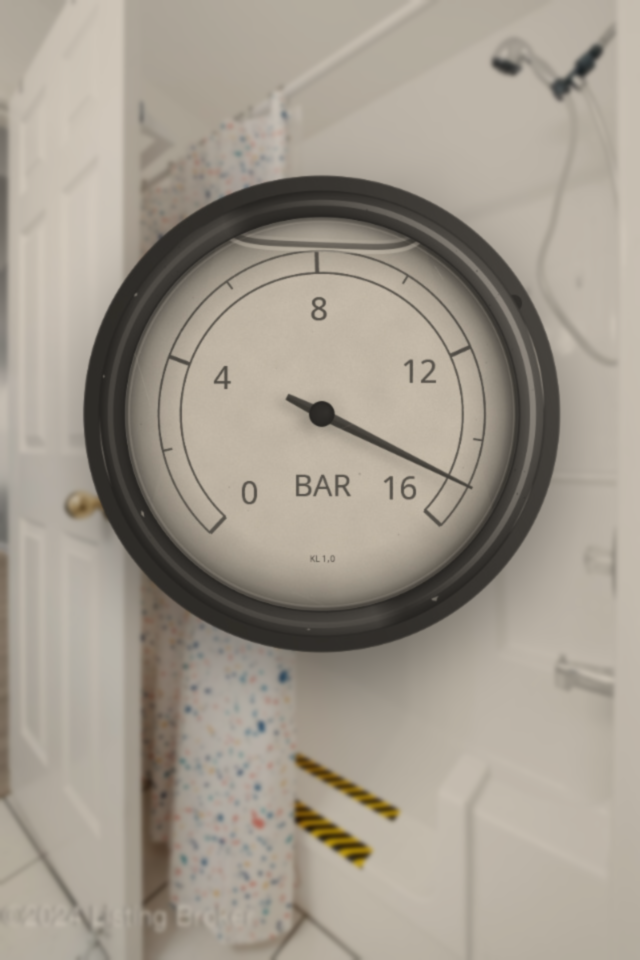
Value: 15 bar
